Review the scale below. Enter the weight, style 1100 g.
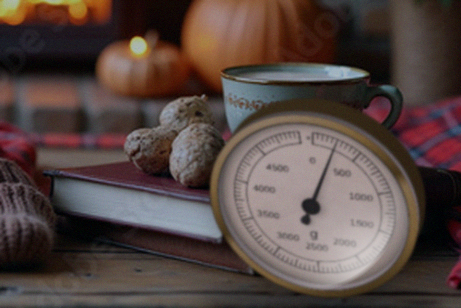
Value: 250 g
